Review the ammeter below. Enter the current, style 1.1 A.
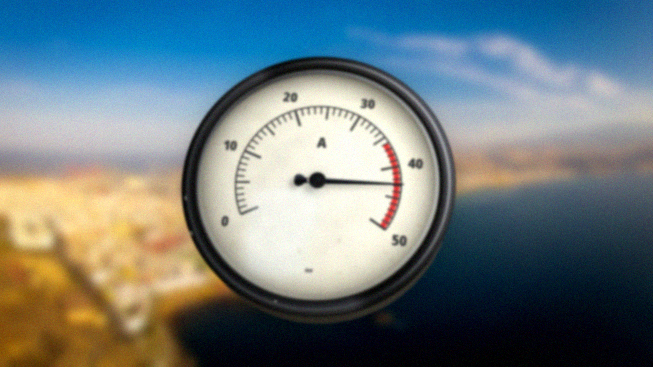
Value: 43 A
